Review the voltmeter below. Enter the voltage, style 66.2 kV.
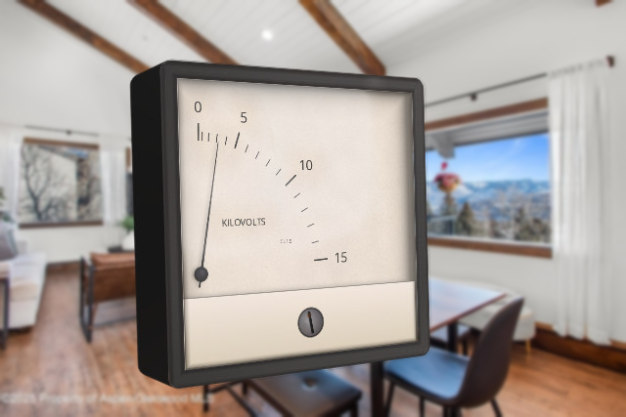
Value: 3 kV
